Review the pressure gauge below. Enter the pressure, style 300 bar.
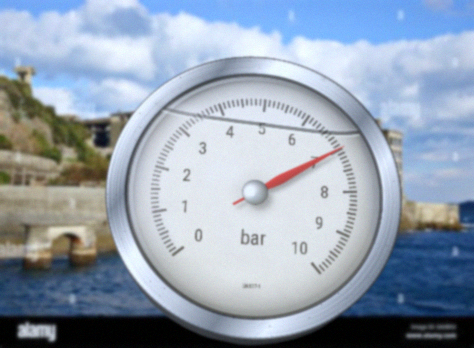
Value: 7 bar
